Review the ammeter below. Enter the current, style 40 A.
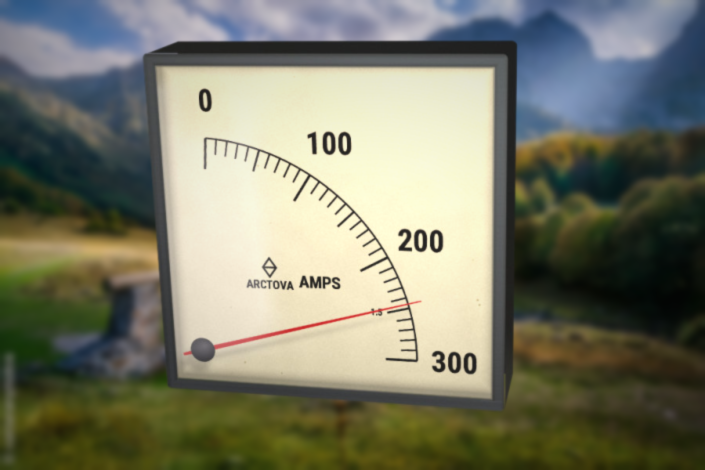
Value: 245 A
